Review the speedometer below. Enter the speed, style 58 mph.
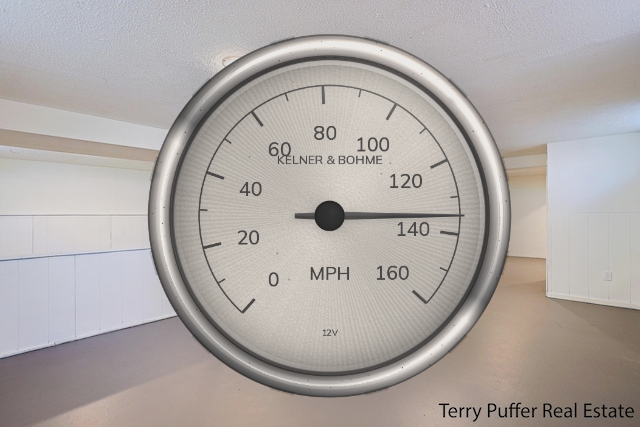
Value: 135 mph
